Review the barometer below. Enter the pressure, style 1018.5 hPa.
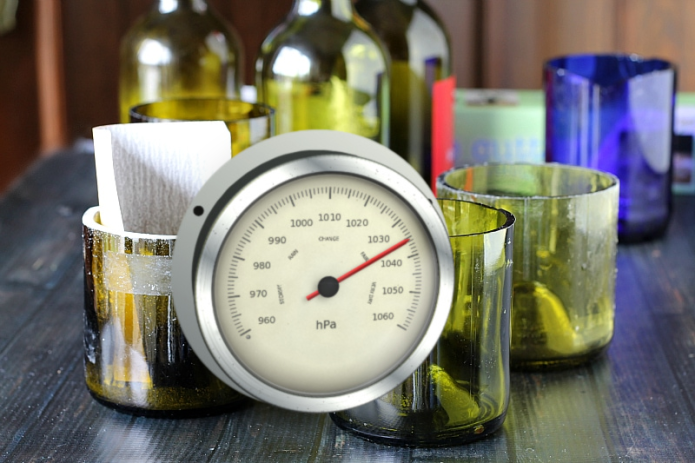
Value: 1035 hPa
